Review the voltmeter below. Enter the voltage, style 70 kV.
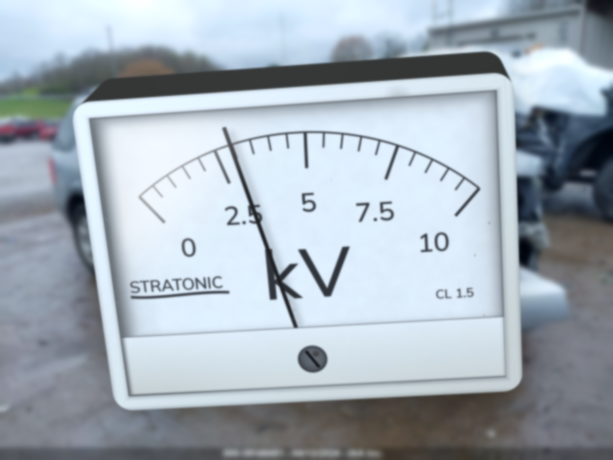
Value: 3 kV
